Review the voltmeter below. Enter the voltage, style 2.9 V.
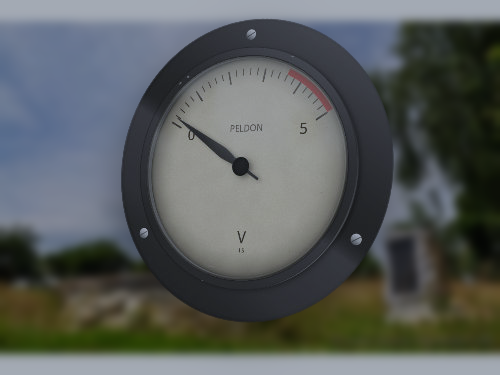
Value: 0.2 V
